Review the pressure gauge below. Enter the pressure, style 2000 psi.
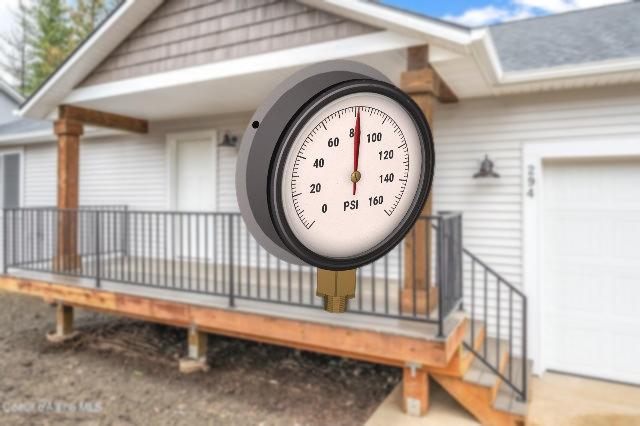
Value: 80 psi
